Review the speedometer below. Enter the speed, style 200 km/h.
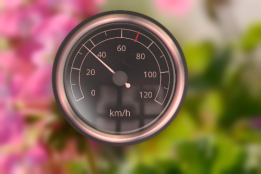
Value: 35 km/h
